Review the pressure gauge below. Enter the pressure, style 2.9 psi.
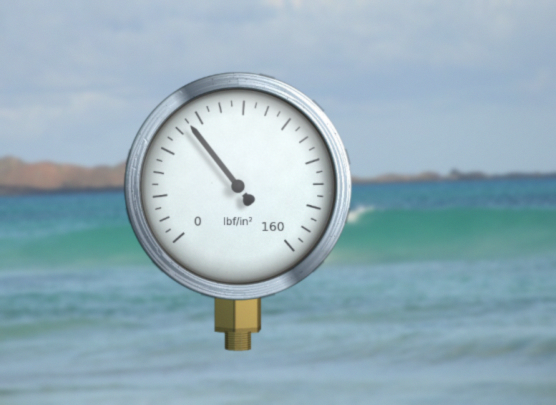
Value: 55 psi
